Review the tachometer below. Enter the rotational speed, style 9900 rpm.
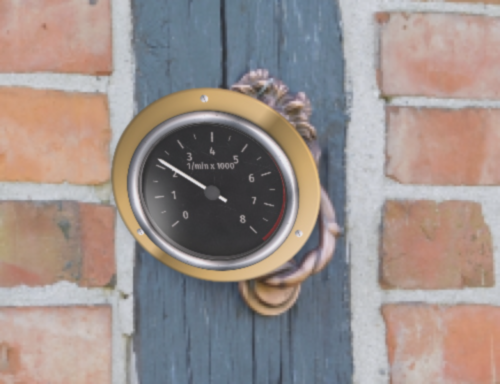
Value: 2250 rpm
